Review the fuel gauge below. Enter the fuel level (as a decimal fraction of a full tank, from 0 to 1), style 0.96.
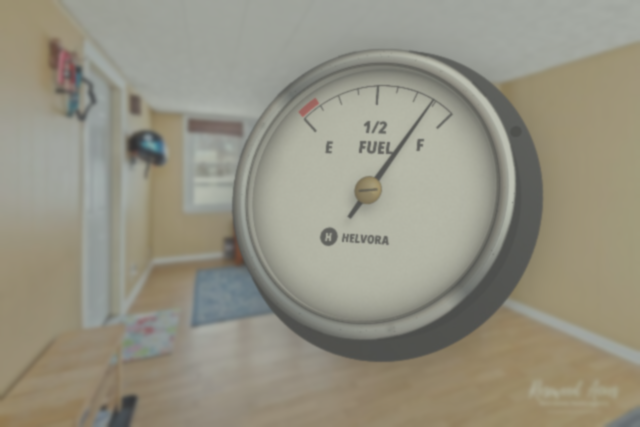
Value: 0.875
